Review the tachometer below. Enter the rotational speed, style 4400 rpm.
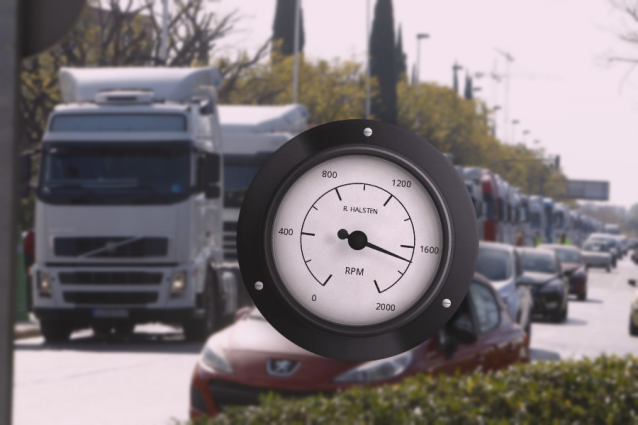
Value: 1700 rpm
